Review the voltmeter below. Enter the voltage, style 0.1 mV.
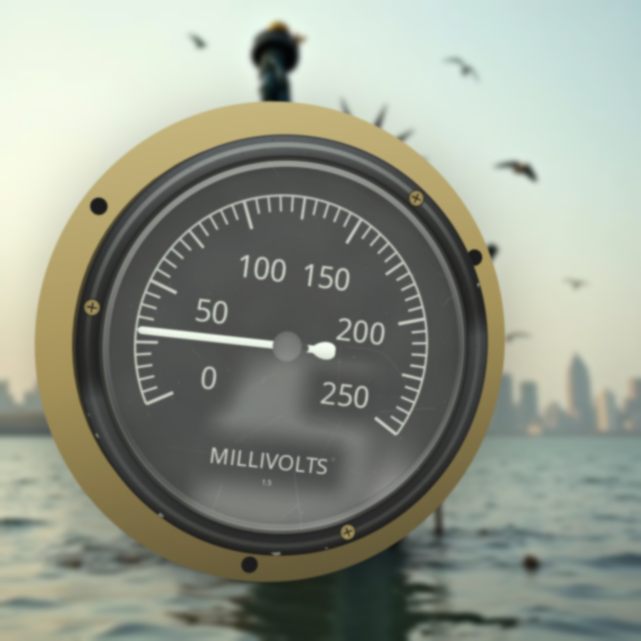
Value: 30 mV
